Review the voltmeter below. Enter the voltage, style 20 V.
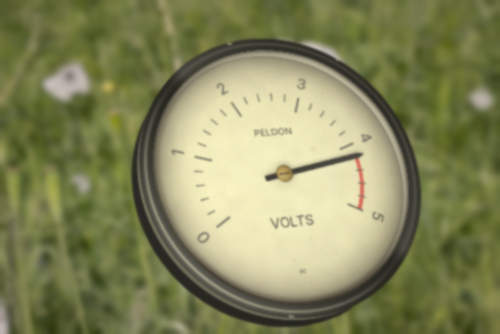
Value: 4.2 V
